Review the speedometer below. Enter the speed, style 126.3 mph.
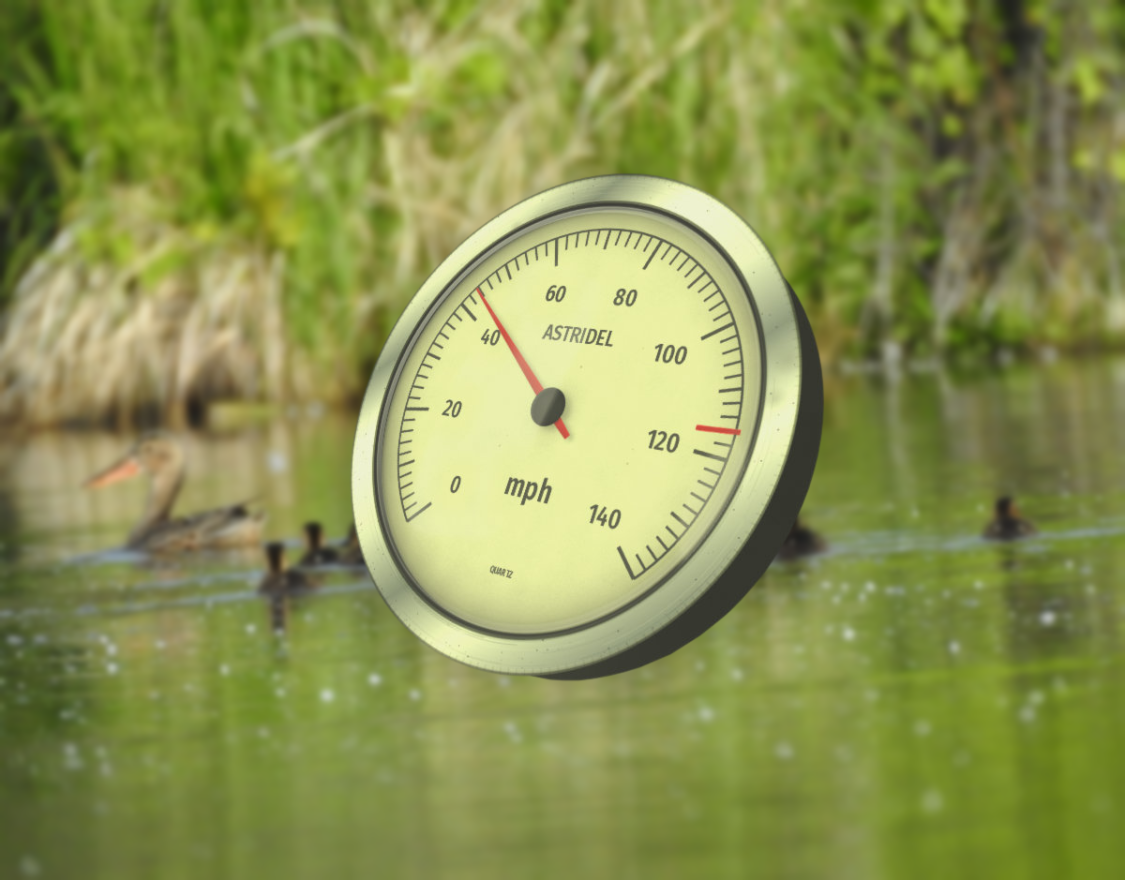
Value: 44 mph
